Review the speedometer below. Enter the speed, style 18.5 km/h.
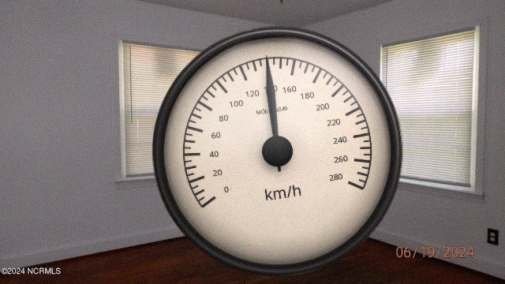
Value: 140 km/h
